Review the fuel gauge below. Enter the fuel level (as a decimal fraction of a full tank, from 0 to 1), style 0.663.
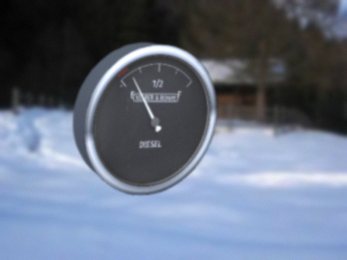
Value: 0.125
